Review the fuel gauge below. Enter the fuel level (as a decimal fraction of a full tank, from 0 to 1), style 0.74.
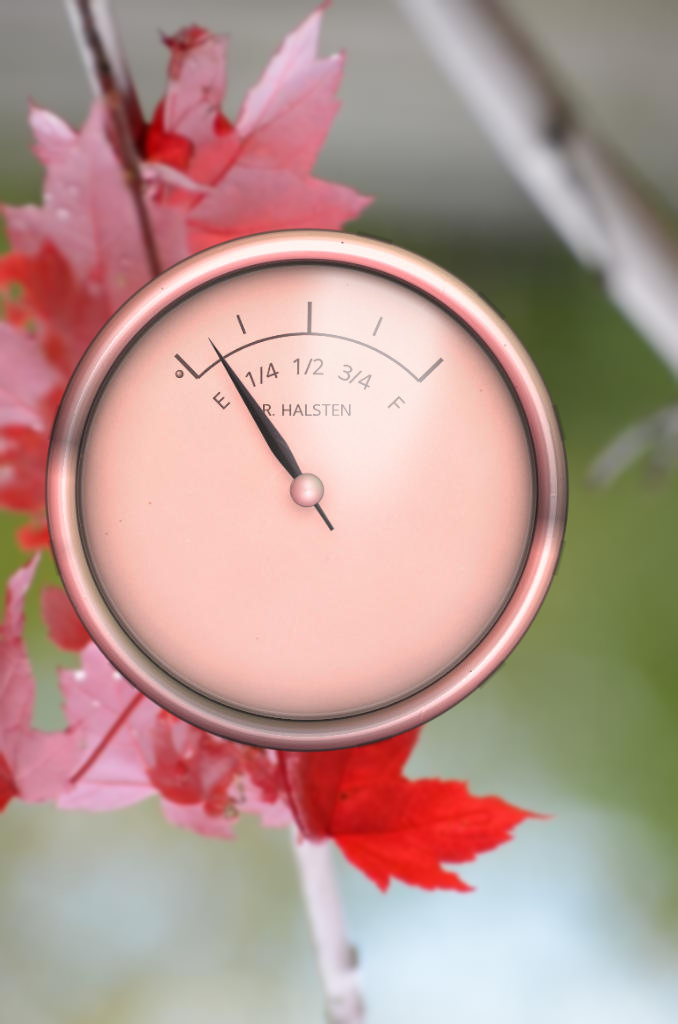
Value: 0.125
